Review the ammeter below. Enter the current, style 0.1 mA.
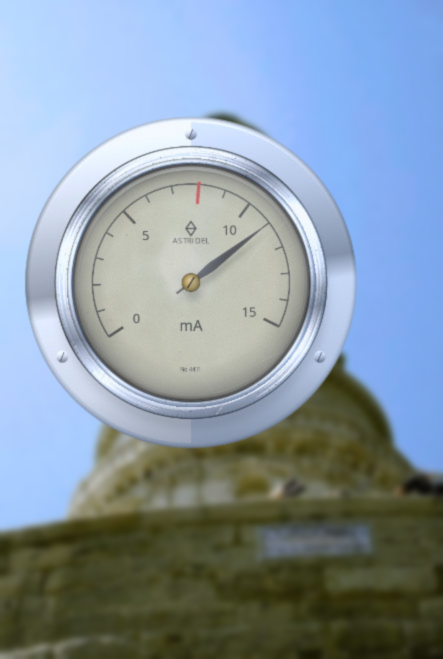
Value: 11 mA
